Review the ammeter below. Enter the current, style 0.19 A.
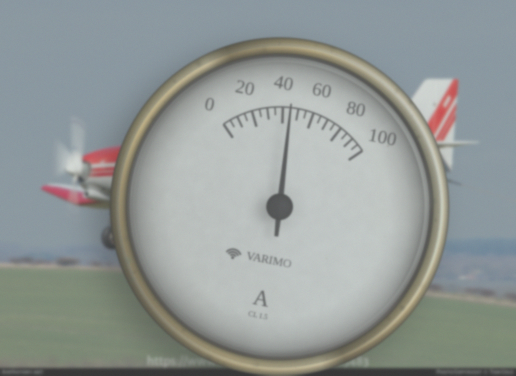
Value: 45 A
